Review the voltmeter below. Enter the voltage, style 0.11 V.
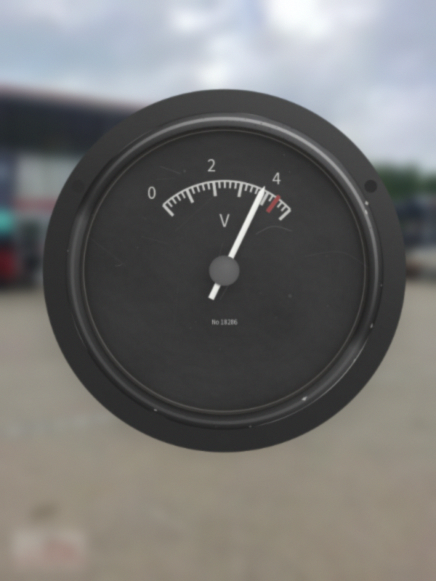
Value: 3.8 V
